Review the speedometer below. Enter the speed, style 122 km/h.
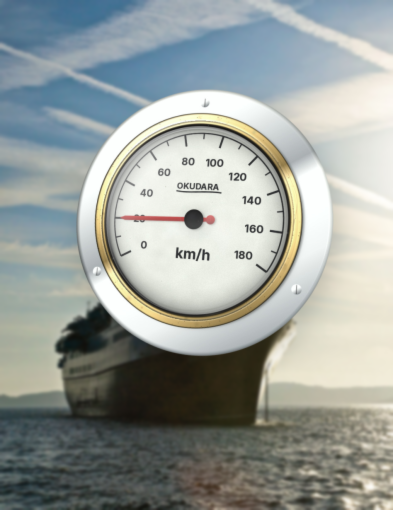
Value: 20 km/h
